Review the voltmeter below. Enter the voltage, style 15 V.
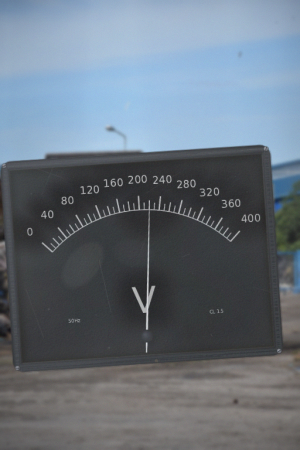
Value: 220 V
